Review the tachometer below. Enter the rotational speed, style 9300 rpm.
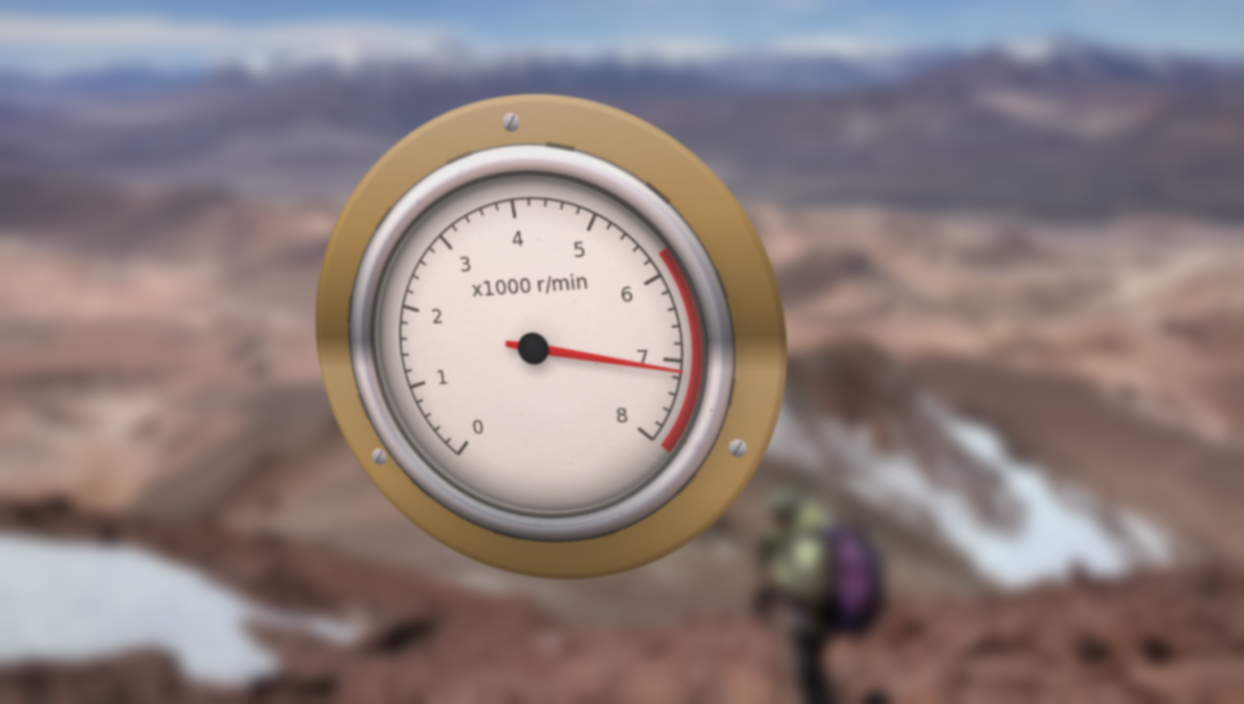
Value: 7100 rpm
